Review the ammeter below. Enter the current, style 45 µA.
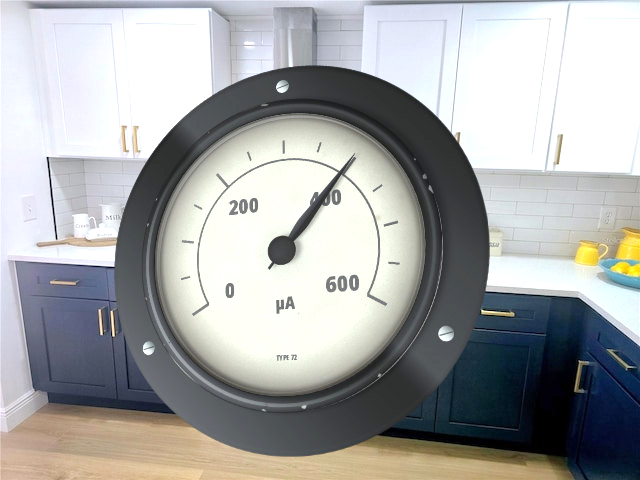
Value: 400 µA
